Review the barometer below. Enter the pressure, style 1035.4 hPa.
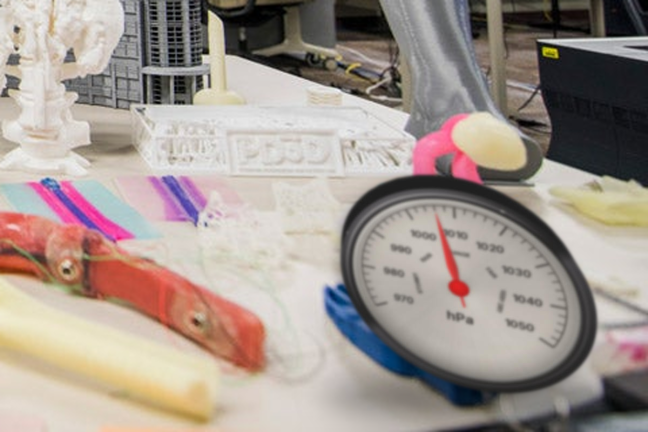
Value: 1006 hPa
